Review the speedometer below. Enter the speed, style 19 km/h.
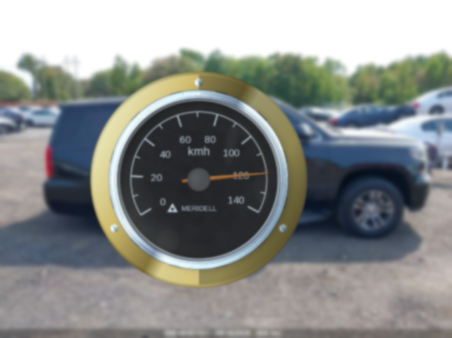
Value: 120 km/h
